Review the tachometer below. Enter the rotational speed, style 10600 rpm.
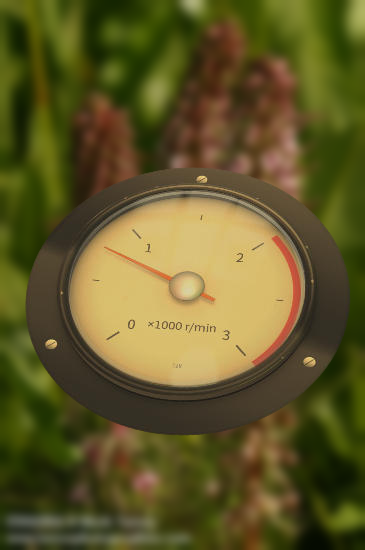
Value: 750 rpm
